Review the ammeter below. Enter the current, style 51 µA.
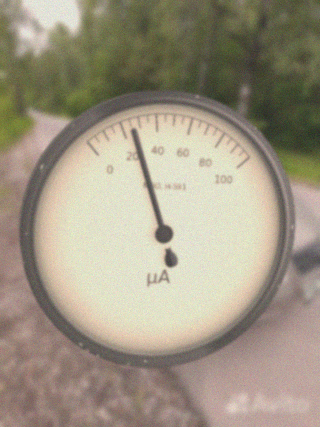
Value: 25 µA
